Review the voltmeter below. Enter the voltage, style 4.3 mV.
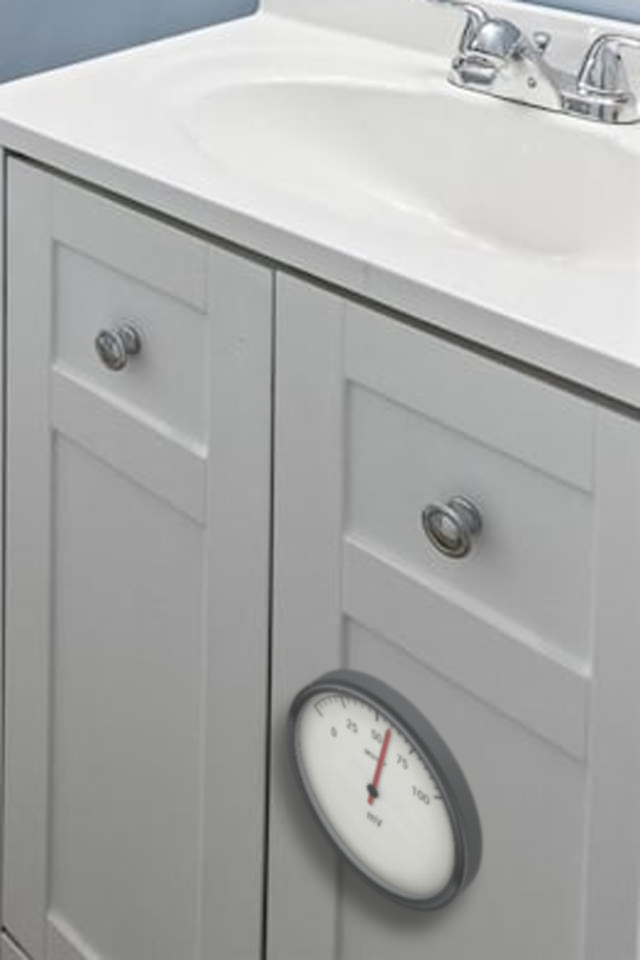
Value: 60 mV
